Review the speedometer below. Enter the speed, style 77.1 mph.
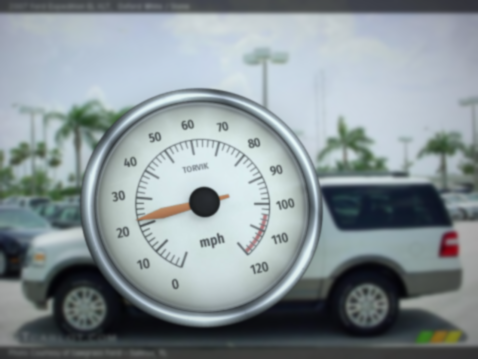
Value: 22 mph
